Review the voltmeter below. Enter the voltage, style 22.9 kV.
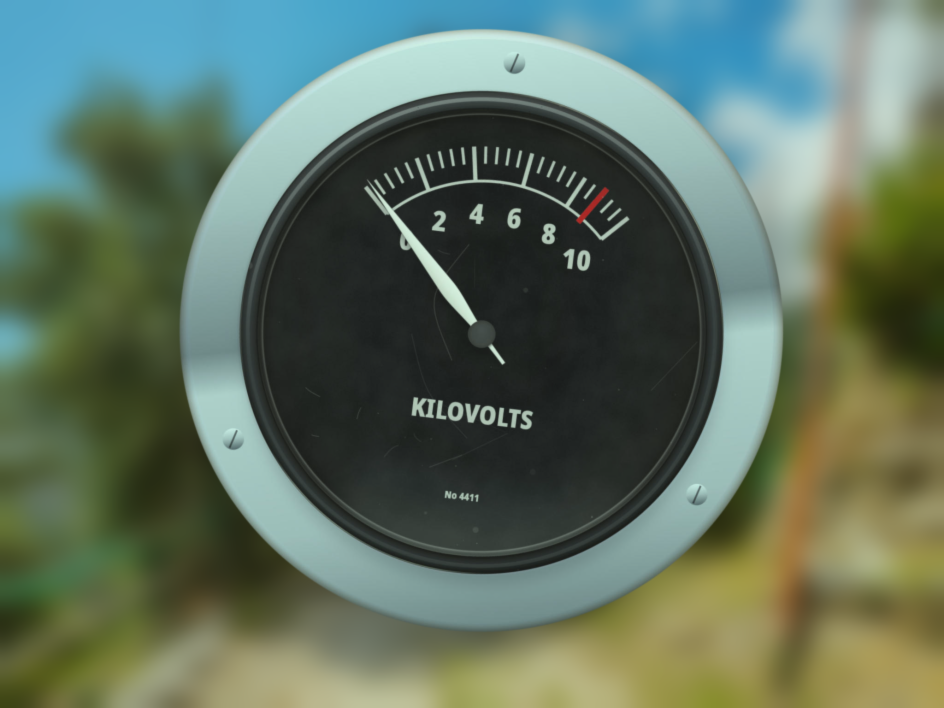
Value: 0.2 kV
